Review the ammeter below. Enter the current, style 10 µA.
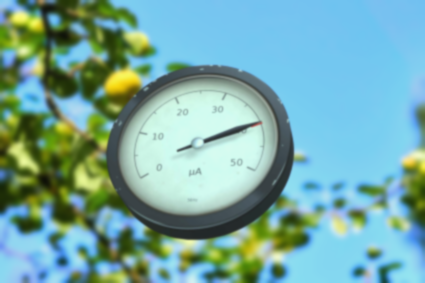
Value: 40 µA
